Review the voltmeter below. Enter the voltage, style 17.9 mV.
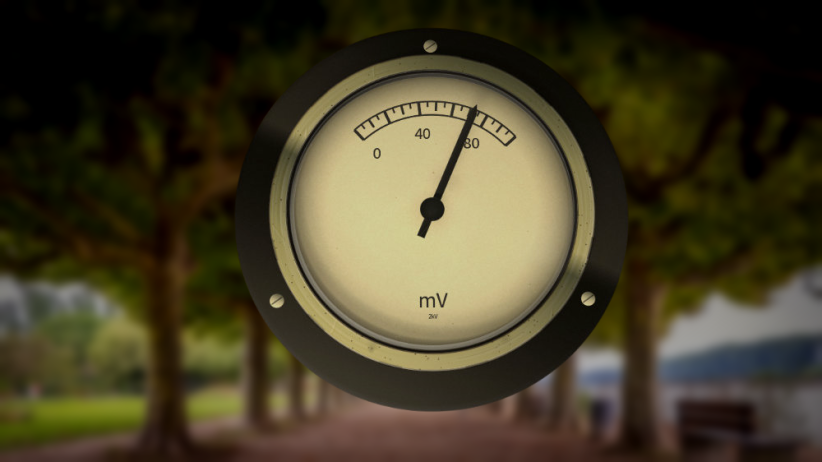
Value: 72.5 mV
